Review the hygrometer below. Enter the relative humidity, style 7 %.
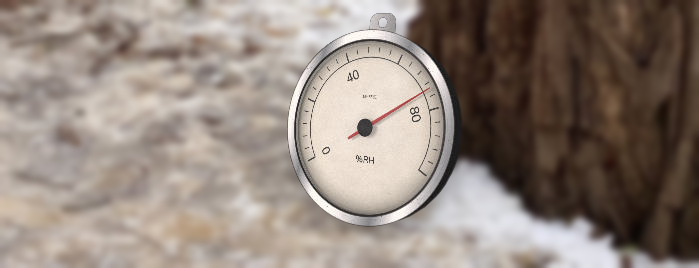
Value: 74 %
